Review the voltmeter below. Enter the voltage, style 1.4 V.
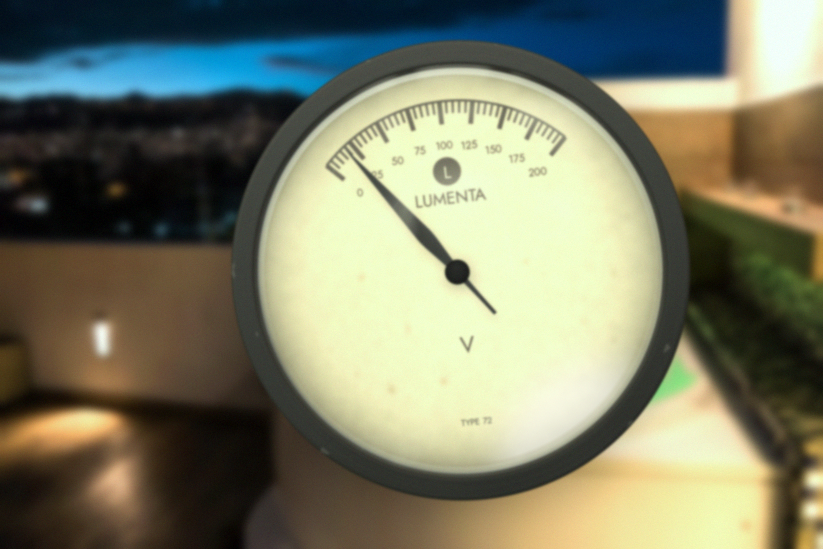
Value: 20 V
